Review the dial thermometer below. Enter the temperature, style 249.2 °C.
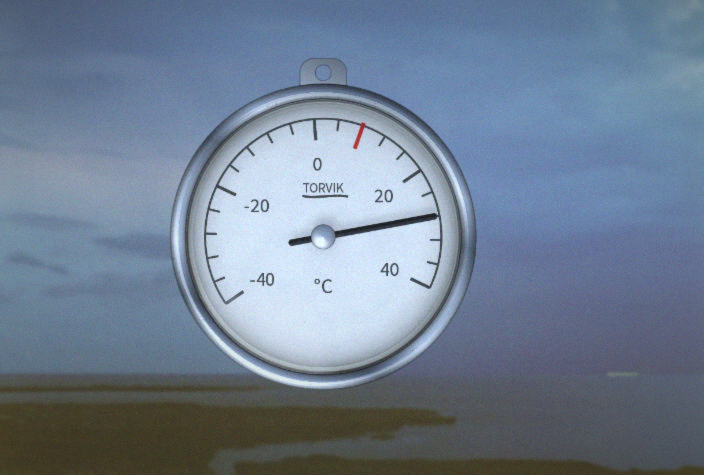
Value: 28 °C
